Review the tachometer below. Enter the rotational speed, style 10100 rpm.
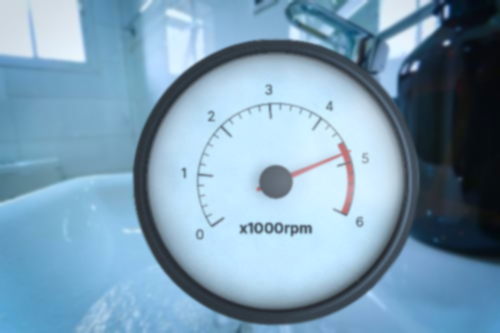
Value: 4800 rpm
